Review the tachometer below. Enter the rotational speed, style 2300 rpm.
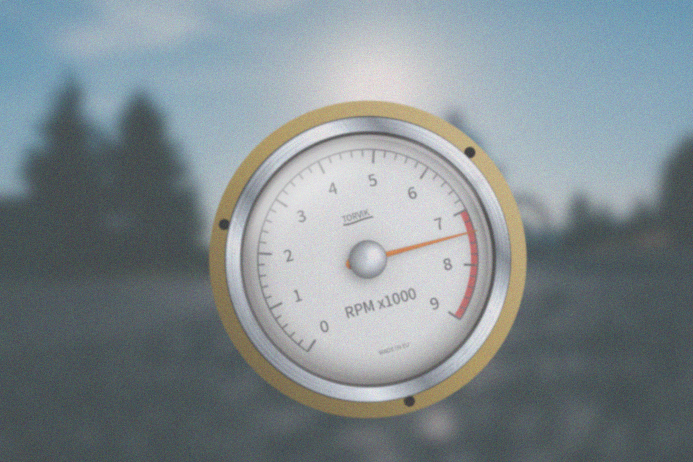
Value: 7400 rpm
